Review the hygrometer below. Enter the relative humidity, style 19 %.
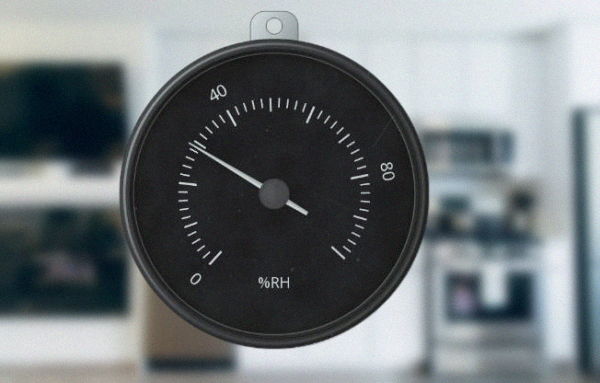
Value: 29 %
